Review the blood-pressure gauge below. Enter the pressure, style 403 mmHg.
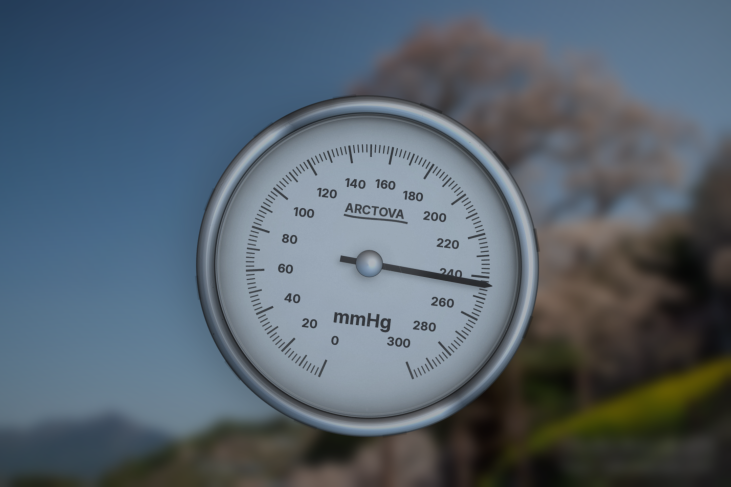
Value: 244 mmHg
